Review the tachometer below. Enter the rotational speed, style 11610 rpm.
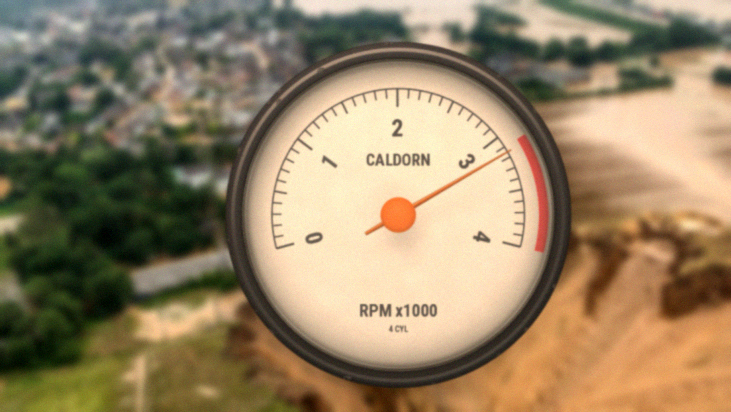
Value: 3150 rpm
